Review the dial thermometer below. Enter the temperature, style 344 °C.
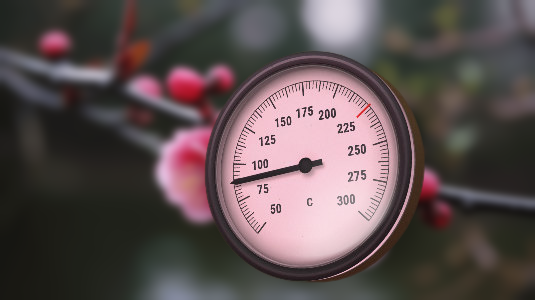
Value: 87.5 °C
